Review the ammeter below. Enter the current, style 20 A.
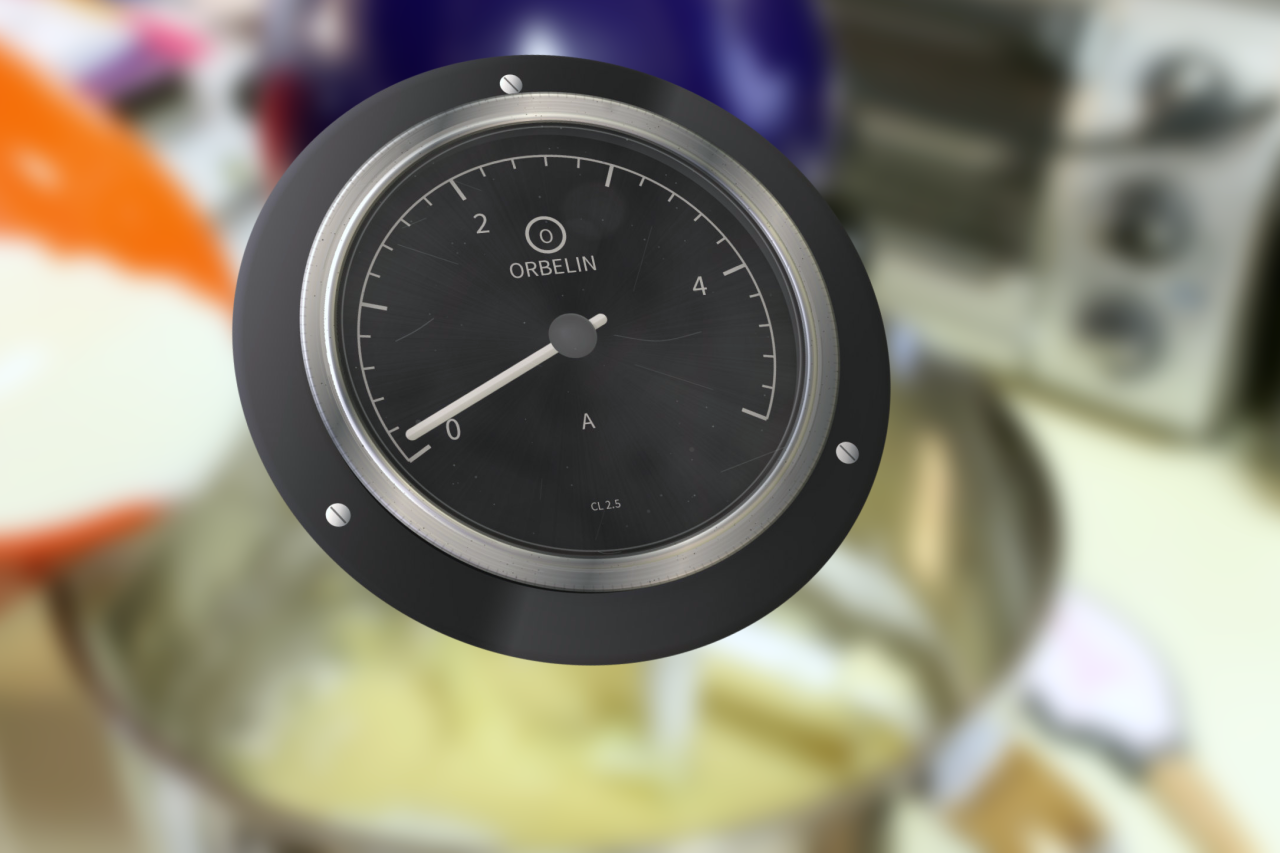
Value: 0.1 A
